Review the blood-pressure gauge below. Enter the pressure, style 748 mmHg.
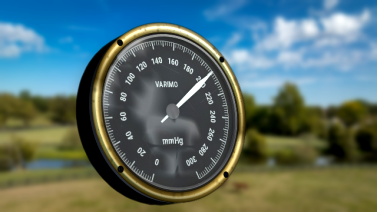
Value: 200 mmHg
